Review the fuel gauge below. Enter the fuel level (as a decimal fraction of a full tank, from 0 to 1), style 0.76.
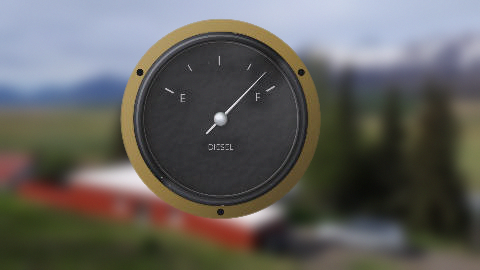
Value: 0.875
